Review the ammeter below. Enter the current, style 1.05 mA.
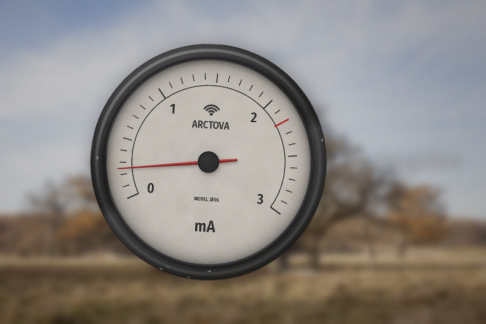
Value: 0.25 mA
